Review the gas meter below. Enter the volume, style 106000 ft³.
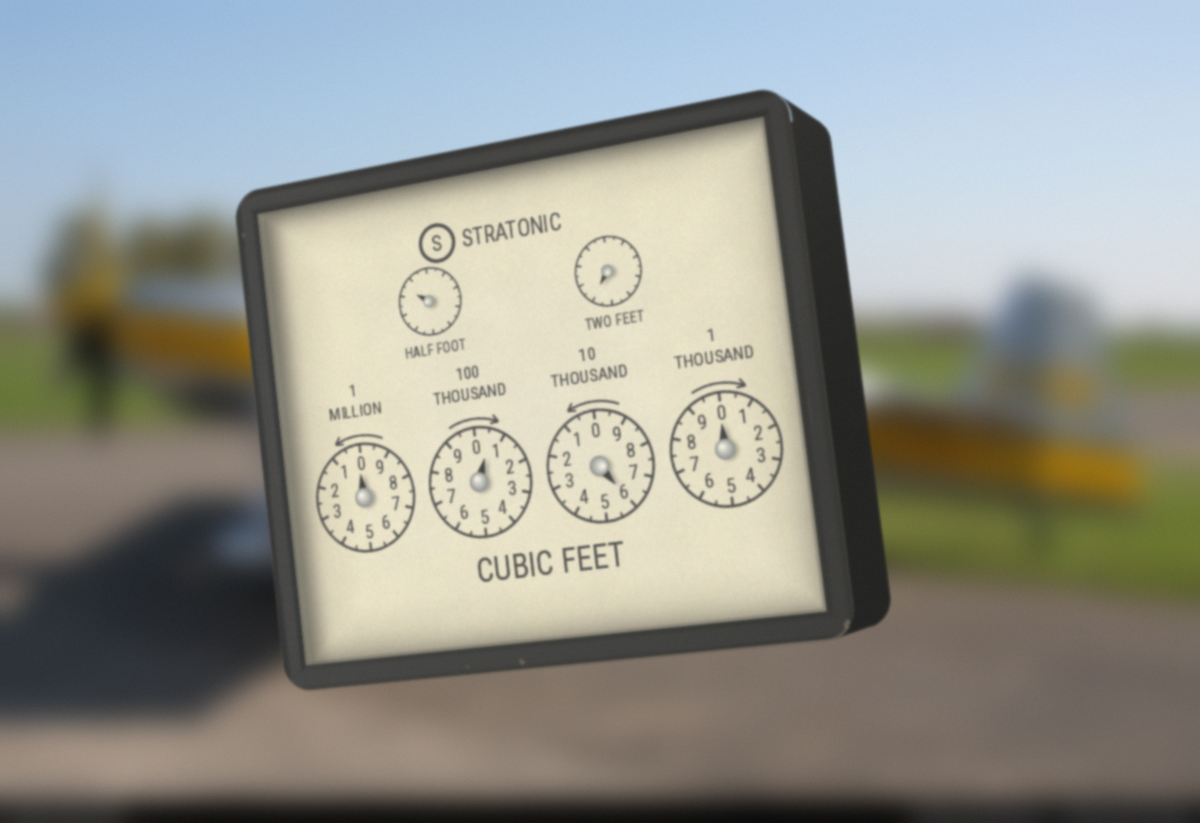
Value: 6000 ft³
